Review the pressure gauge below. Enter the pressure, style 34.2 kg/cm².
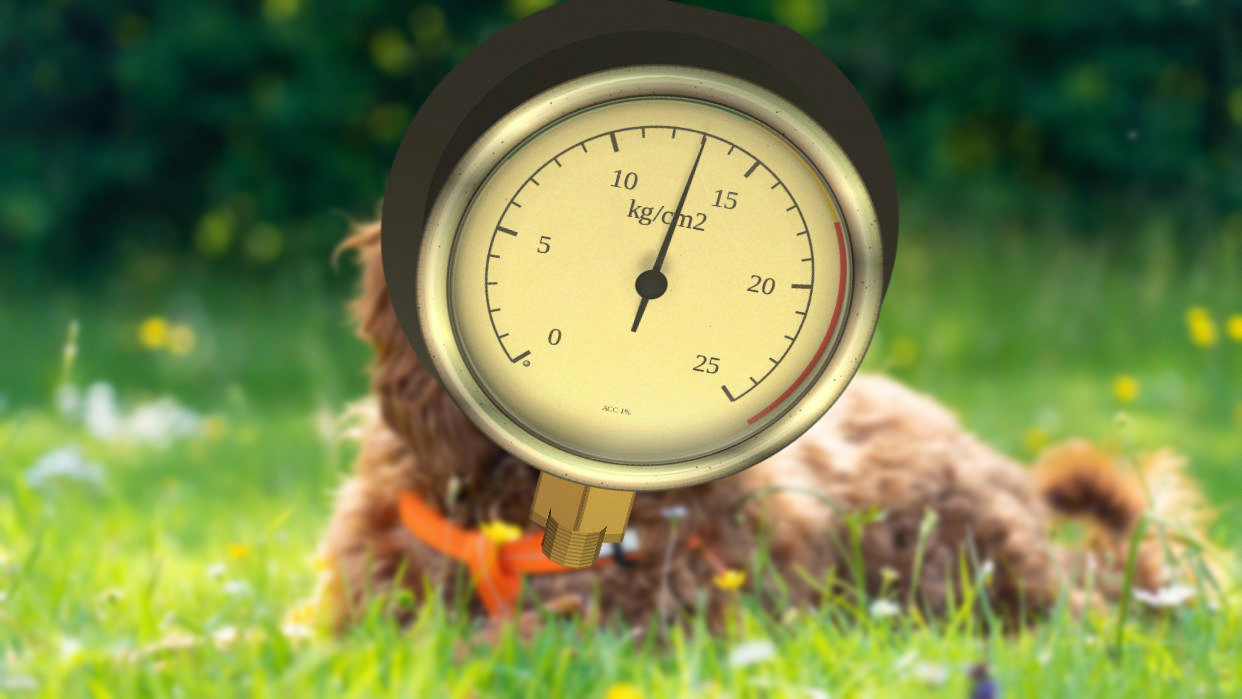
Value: 13 kg/cm²
